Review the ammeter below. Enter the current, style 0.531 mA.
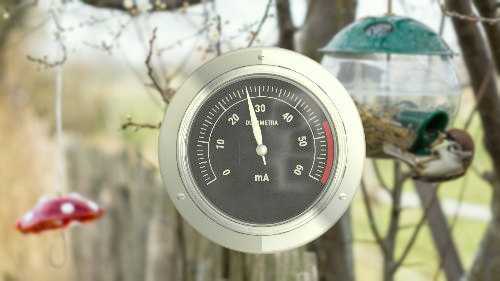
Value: 27 mA
